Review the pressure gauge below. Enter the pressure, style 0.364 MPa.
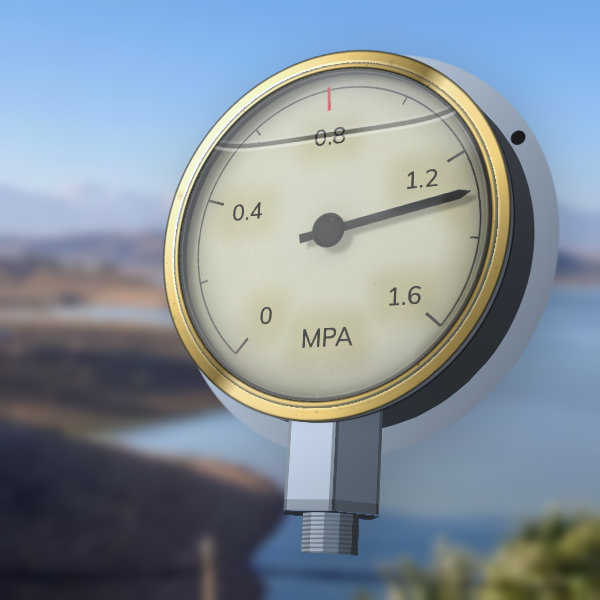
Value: 1.3 MPa
